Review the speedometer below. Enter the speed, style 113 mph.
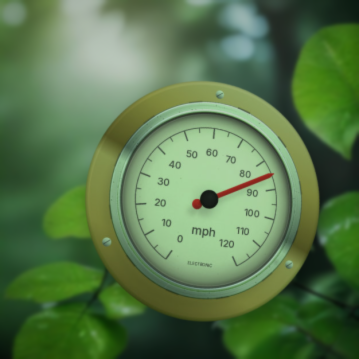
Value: 85 mph
